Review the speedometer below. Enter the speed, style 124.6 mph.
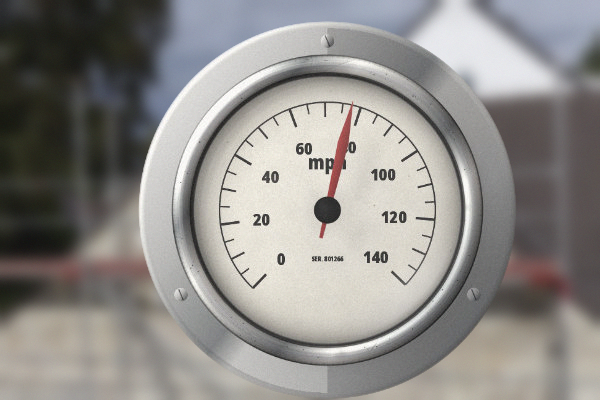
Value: 77.5 mph
